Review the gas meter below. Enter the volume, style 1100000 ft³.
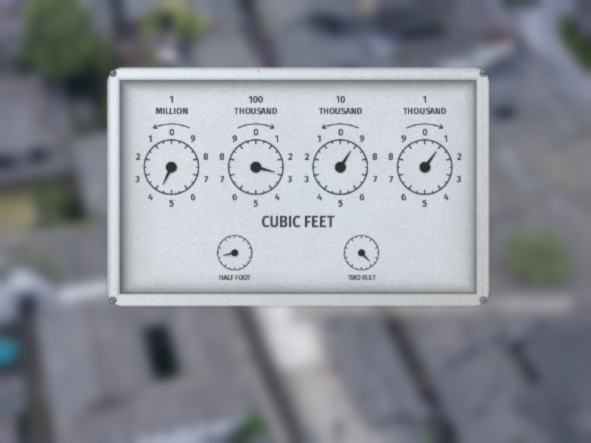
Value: 429100 ft³
